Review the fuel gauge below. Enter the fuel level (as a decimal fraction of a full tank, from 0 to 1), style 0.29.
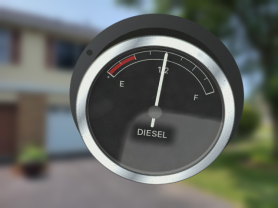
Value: 0.5
